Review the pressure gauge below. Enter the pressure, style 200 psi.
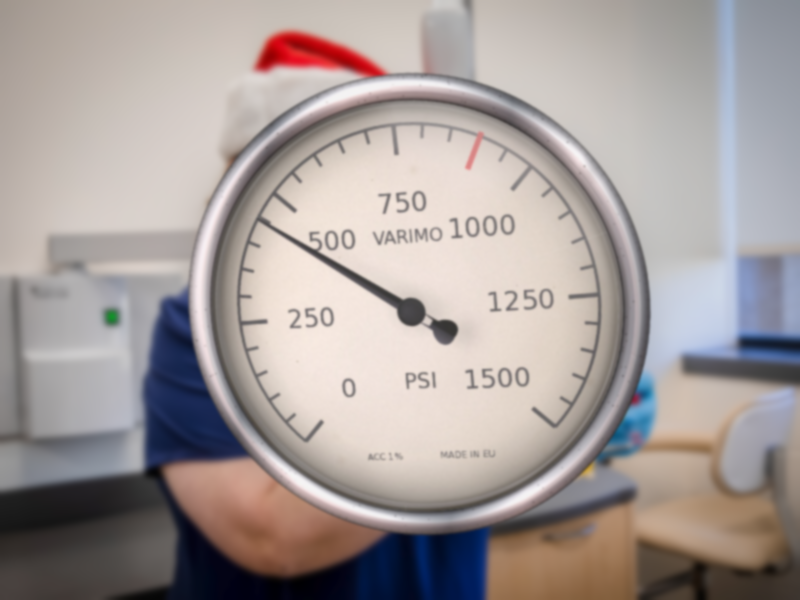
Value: 450 psi
